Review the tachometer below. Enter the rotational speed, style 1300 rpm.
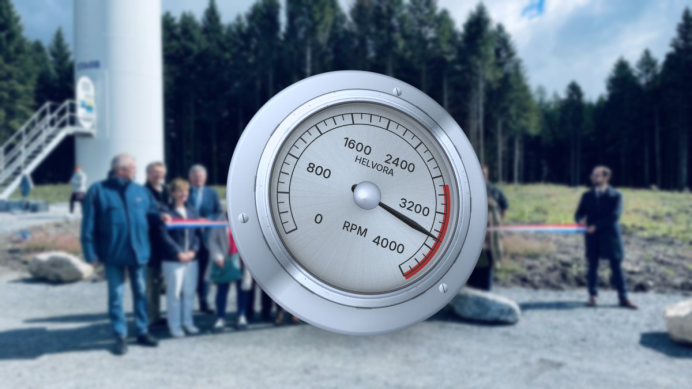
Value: 3500 rpm
